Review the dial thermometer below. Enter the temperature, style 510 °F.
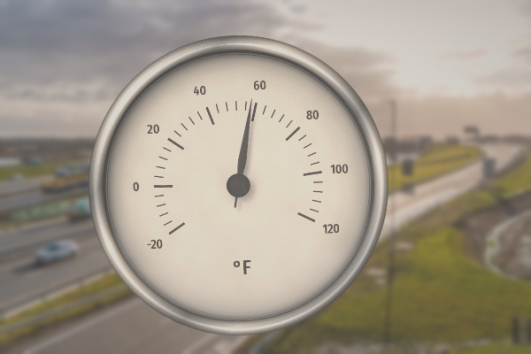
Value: 58 °F
